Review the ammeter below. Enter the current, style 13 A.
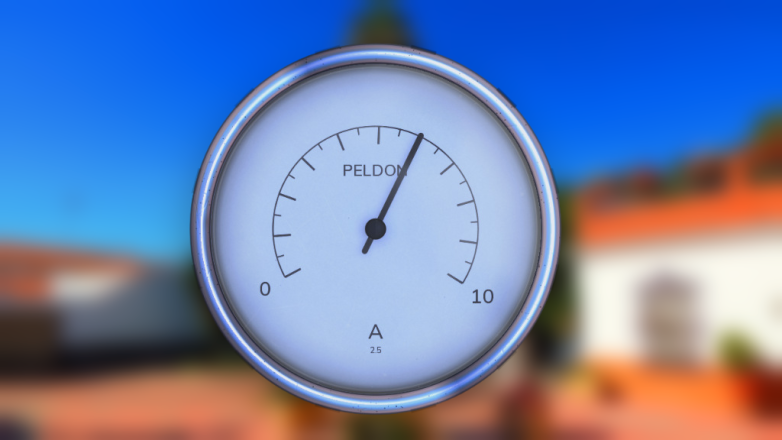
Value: 6 A
